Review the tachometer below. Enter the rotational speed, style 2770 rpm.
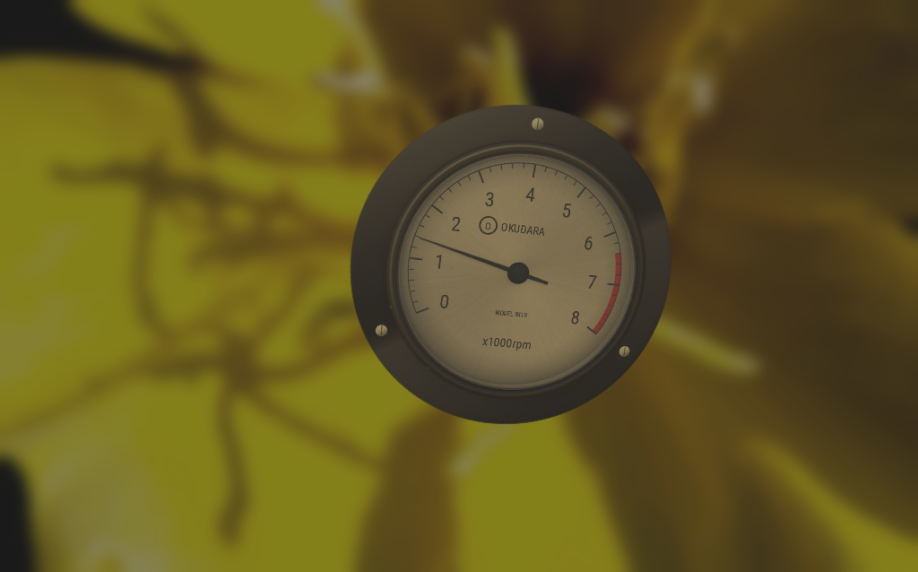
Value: 1400 rpm
